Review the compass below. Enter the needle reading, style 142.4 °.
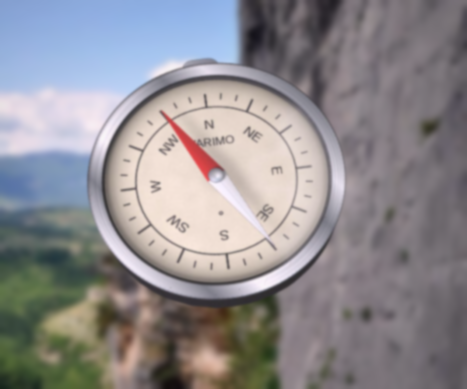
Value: 330 °
